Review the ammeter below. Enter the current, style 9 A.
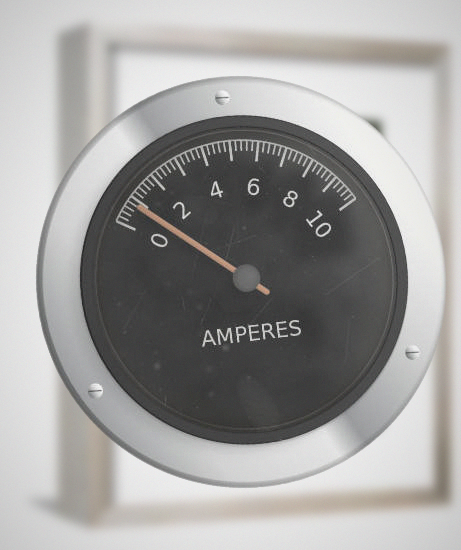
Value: 0.8 A
